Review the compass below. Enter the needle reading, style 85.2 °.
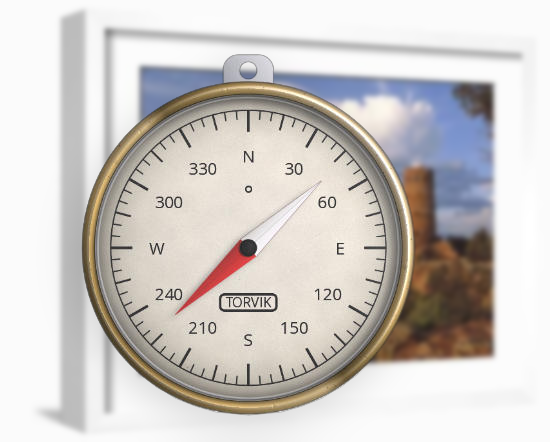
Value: 227.5 °
